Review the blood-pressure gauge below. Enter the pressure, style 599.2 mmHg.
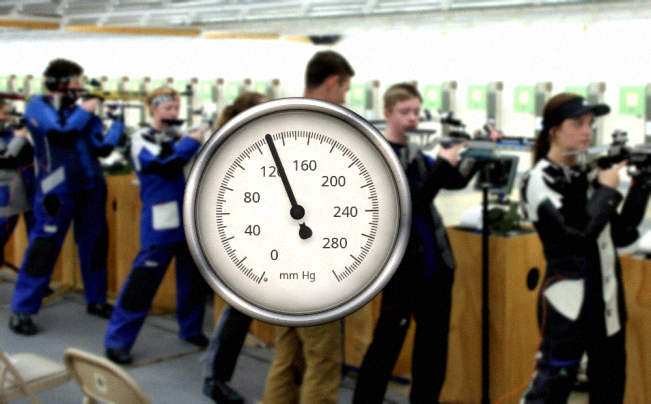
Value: 130 mmHg
